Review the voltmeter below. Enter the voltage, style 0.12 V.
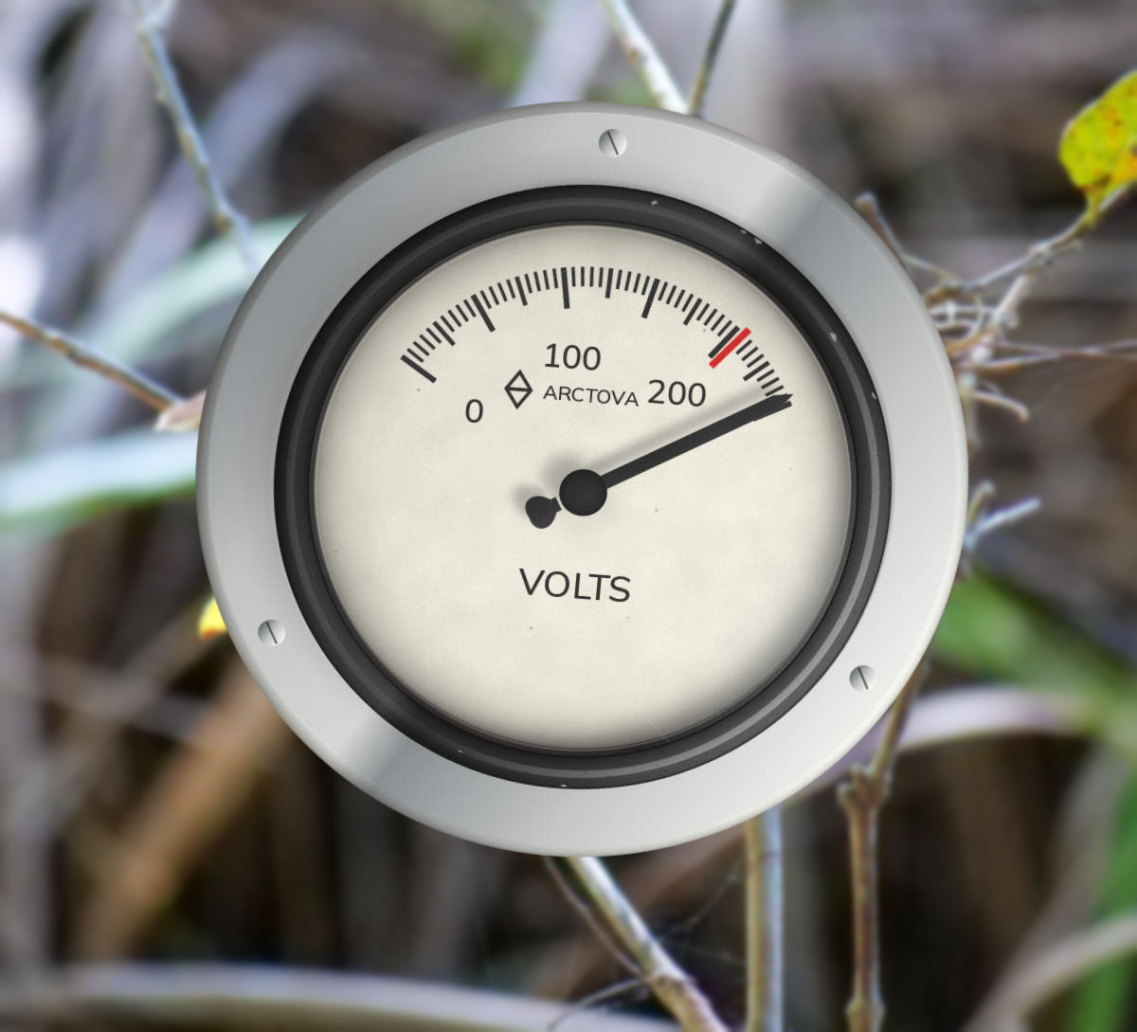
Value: 245 V
